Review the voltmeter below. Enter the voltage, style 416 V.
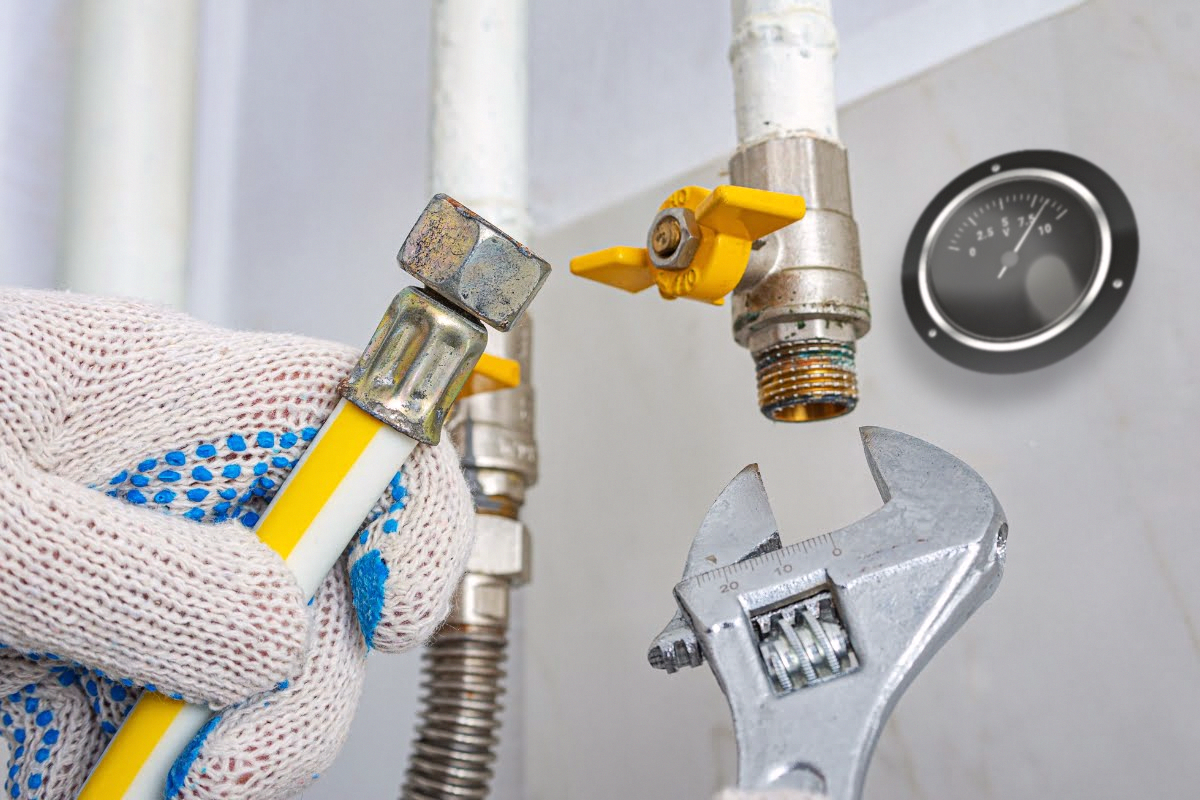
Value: 8.5 V
